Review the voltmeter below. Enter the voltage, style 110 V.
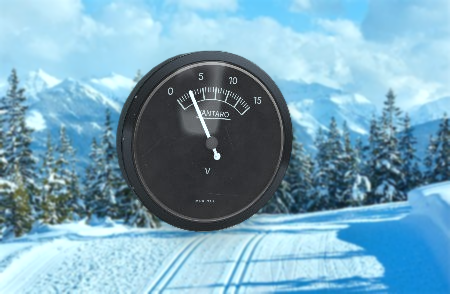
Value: 2.5 V
